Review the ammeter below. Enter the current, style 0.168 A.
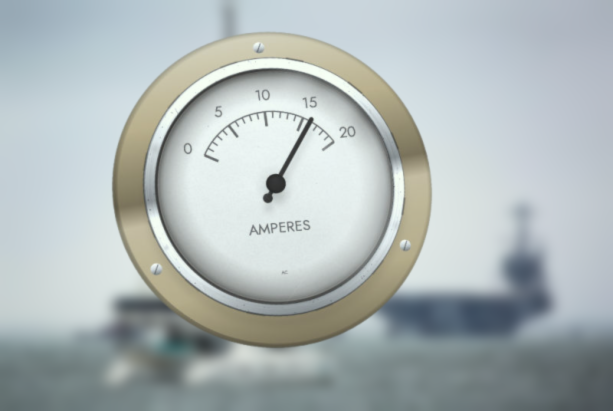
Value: 16 A
